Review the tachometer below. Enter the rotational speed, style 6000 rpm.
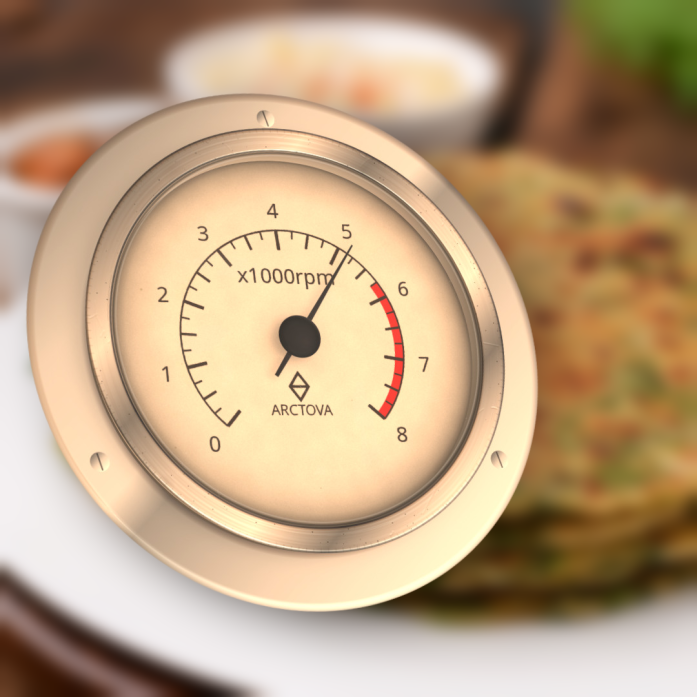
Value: 5125 rpm
